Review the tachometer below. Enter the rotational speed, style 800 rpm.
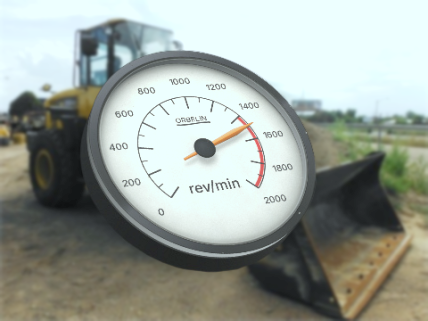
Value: 1500 rpm
